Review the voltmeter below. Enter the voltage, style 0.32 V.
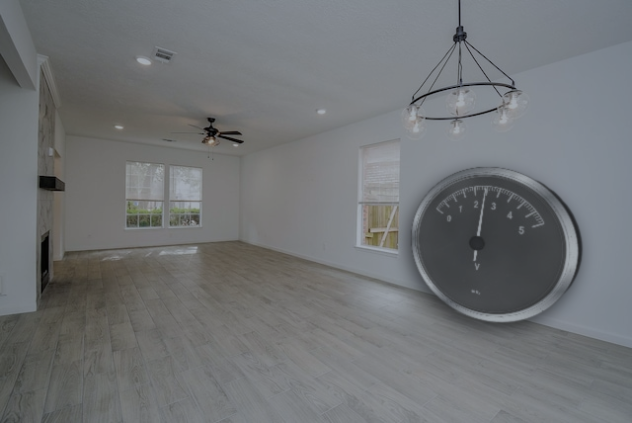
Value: 2.5 V
